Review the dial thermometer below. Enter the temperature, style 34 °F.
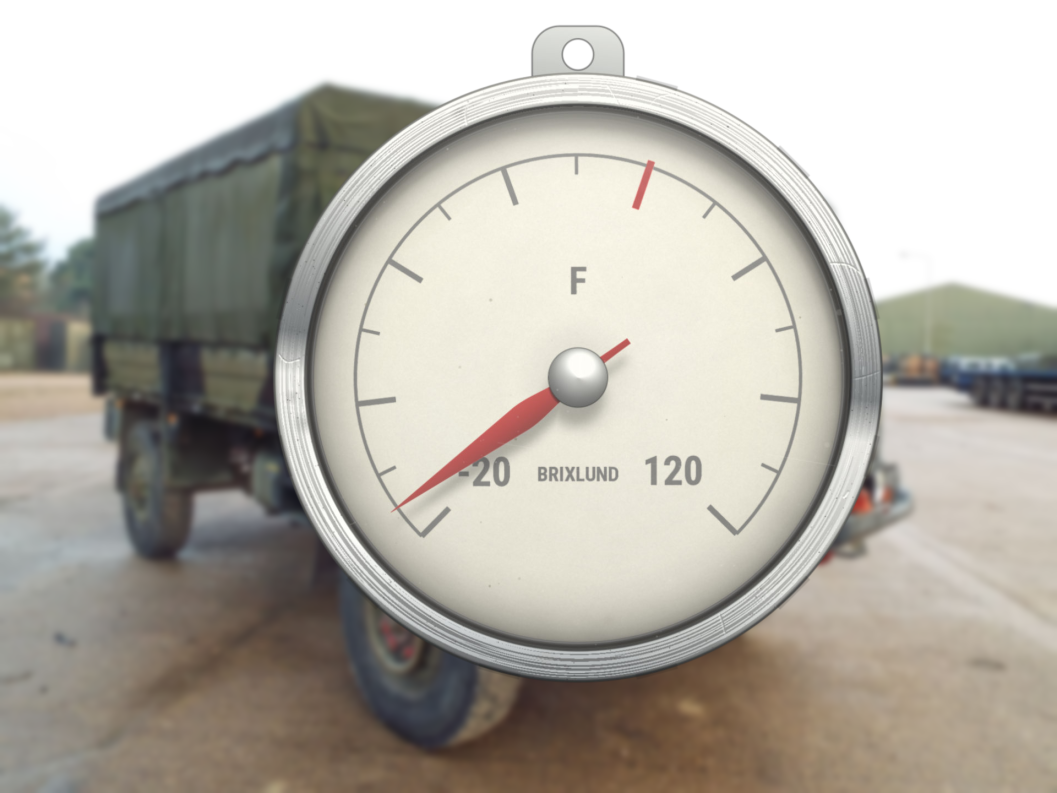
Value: -15 °F
